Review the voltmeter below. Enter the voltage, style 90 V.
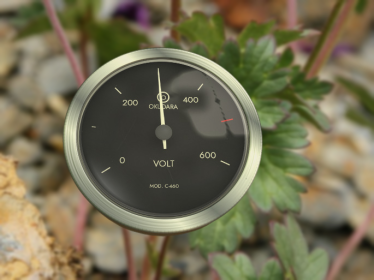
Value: 300 V
